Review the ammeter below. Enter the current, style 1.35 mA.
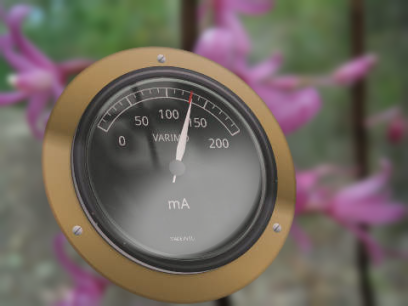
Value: 130 mA
